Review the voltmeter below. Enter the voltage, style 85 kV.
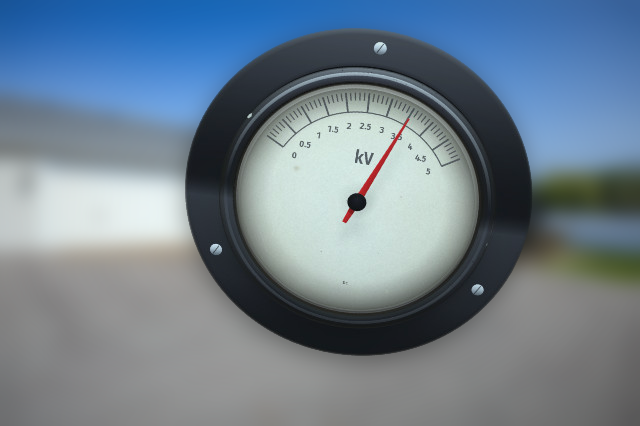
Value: 3.5 kV
